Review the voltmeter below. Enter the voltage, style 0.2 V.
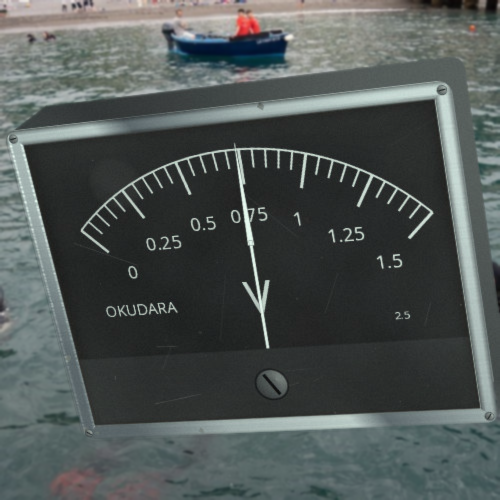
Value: 0.75 V
